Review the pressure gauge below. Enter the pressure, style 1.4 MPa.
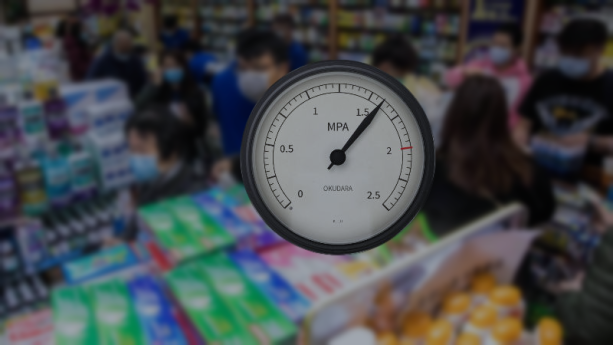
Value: 1.6 MPa
